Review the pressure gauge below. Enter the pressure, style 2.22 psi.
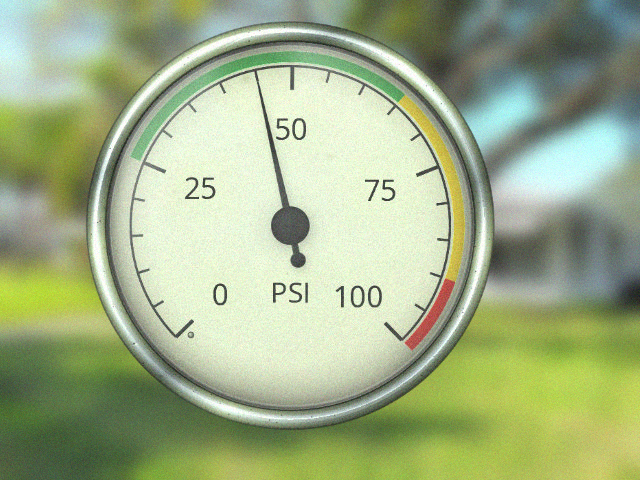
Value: 45 psi
